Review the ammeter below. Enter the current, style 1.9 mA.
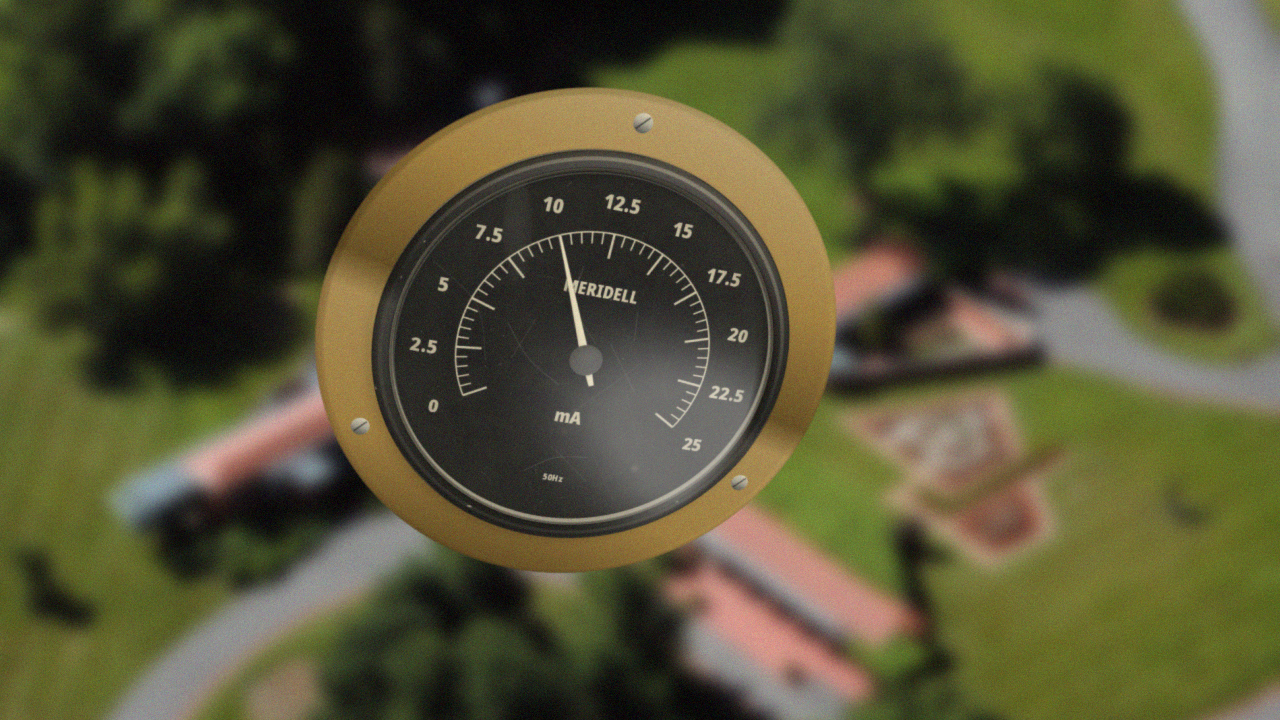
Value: 10 mA
